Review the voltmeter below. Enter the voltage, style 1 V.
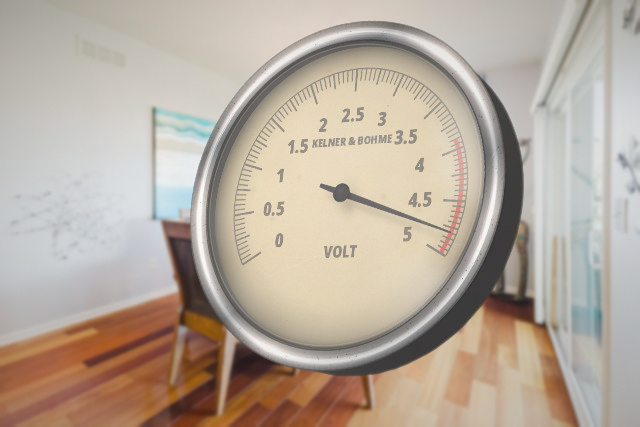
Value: 4.8 V
